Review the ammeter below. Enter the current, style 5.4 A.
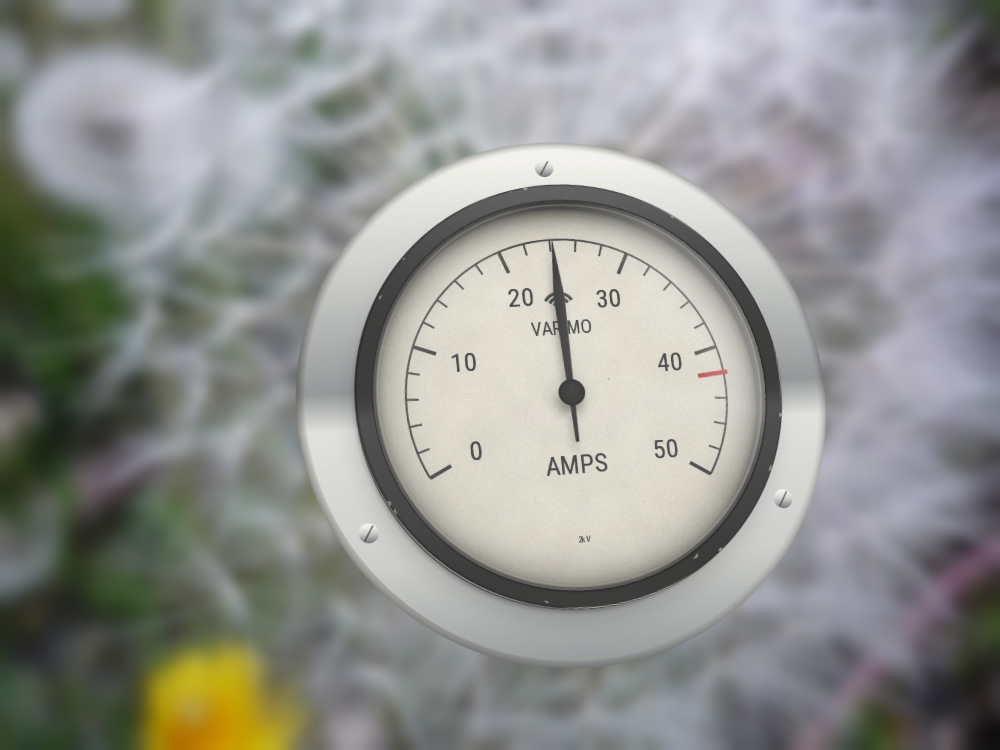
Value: 24 A
